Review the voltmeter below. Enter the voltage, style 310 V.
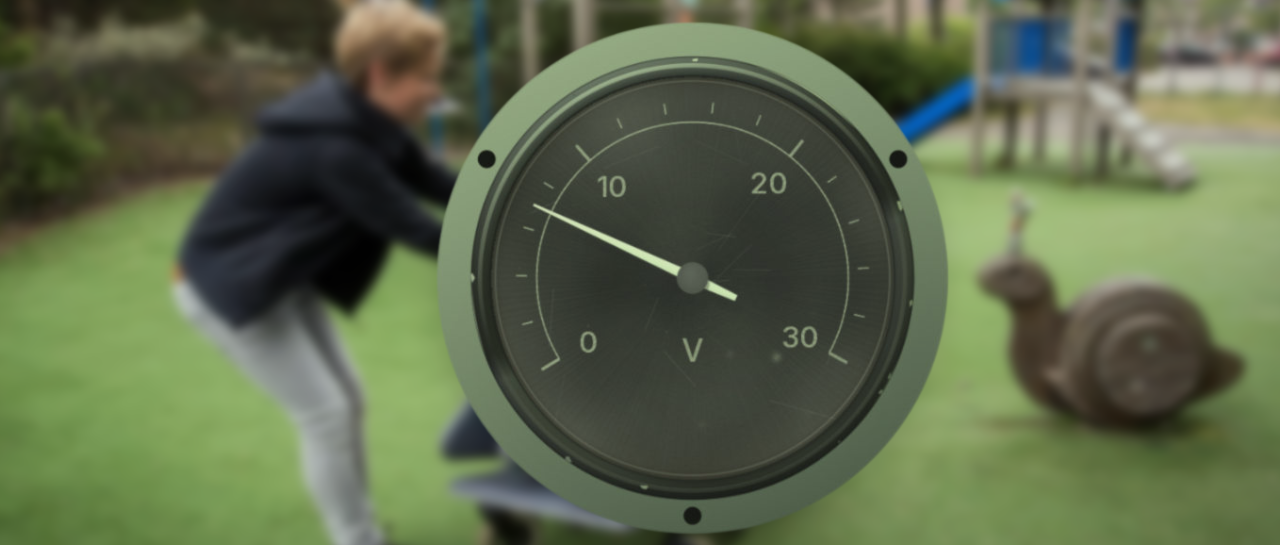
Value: 7 V
